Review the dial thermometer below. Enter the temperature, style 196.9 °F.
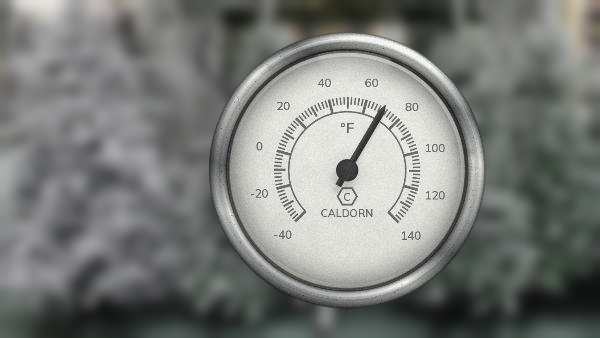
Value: 70 °F
